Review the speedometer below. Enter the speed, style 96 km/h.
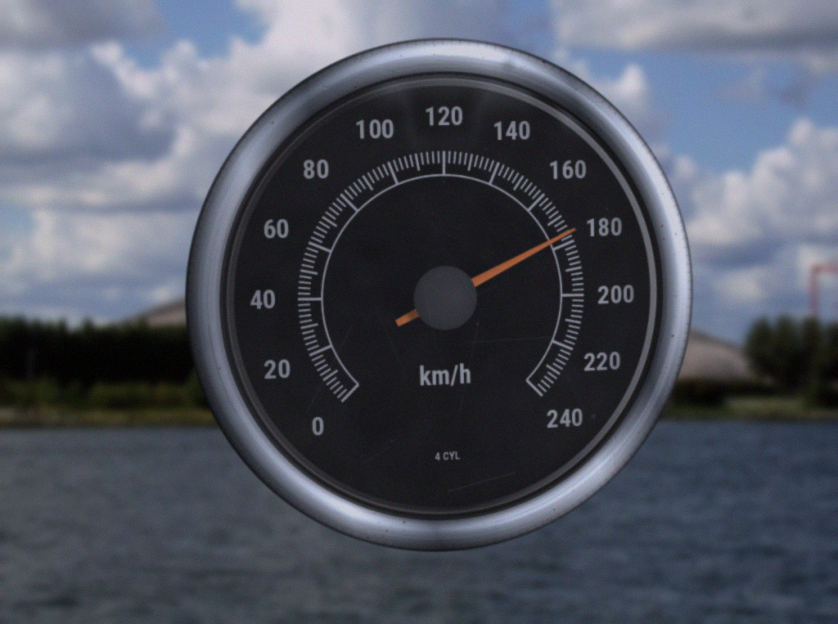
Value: 176 km/h
